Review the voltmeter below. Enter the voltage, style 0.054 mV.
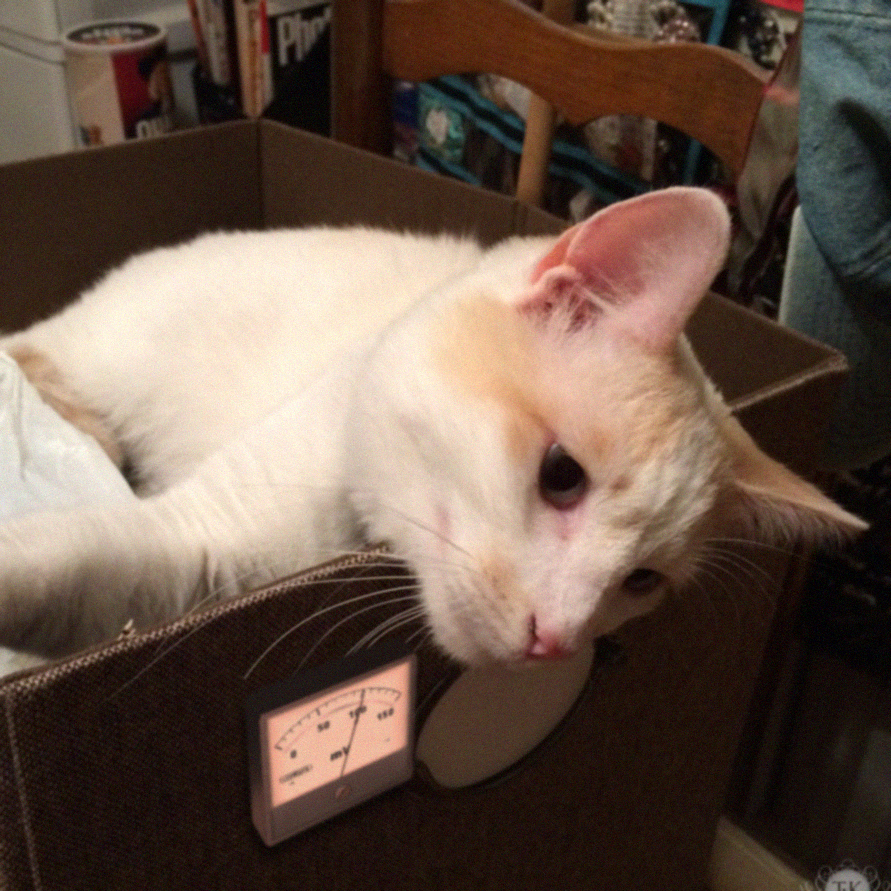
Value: 100 mV
